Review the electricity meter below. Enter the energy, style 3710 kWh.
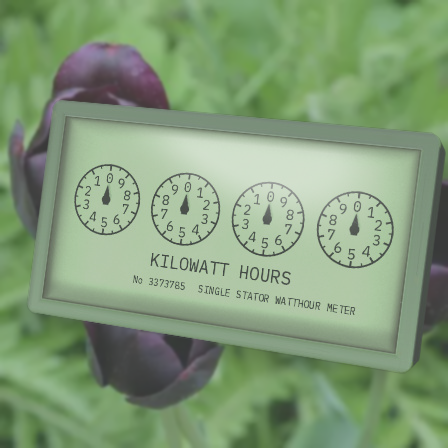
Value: 0 kWh
